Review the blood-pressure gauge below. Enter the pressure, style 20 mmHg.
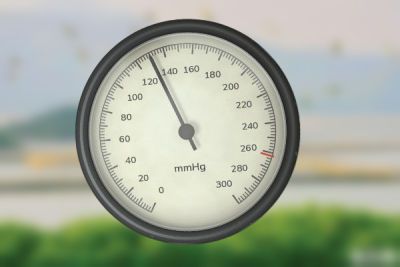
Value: 130 mmHg
